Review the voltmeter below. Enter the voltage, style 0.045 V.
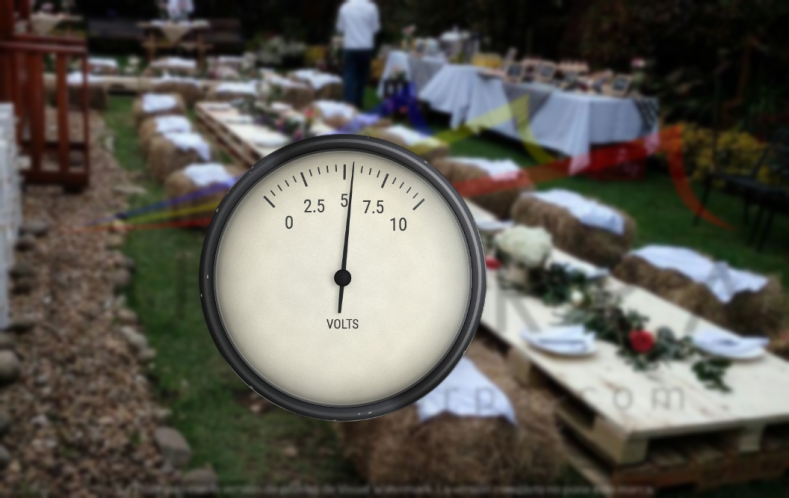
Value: 5.5 V
